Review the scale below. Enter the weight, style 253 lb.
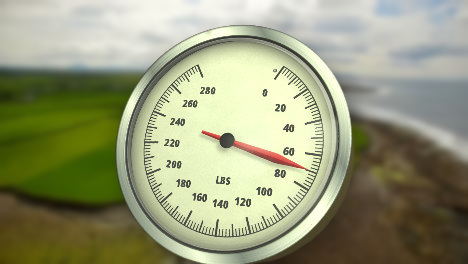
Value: 70 lb
